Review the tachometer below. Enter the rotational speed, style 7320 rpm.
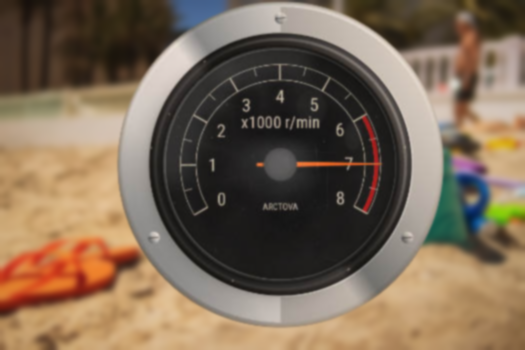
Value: 7000 rpm
